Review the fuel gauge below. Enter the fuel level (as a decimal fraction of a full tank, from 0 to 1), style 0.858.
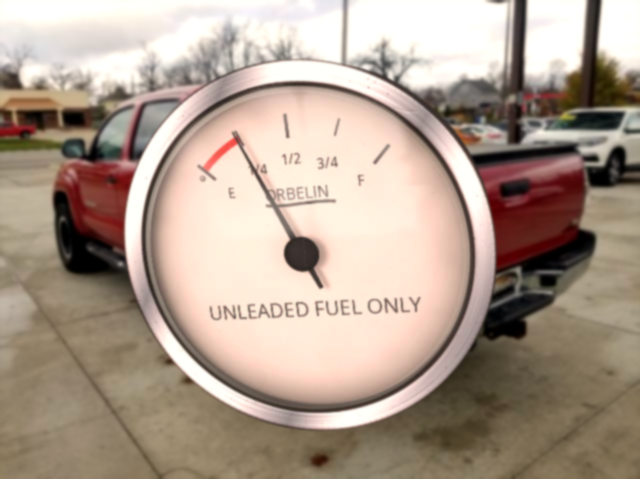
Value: 0.25
